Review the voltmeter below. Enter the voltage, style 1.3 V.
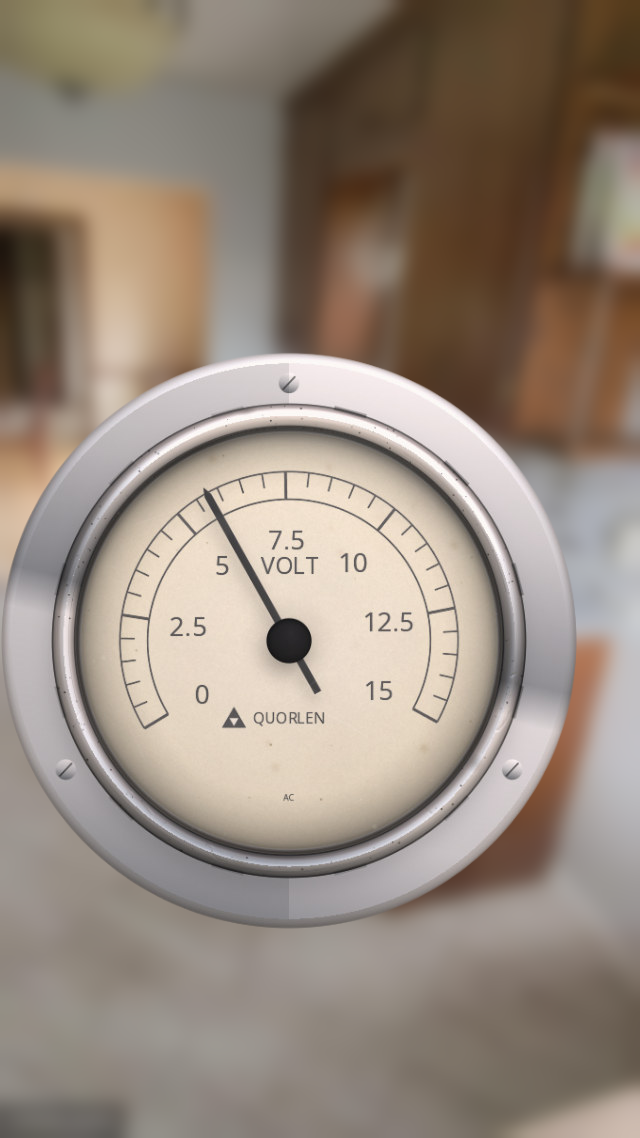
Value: 5.75 V
